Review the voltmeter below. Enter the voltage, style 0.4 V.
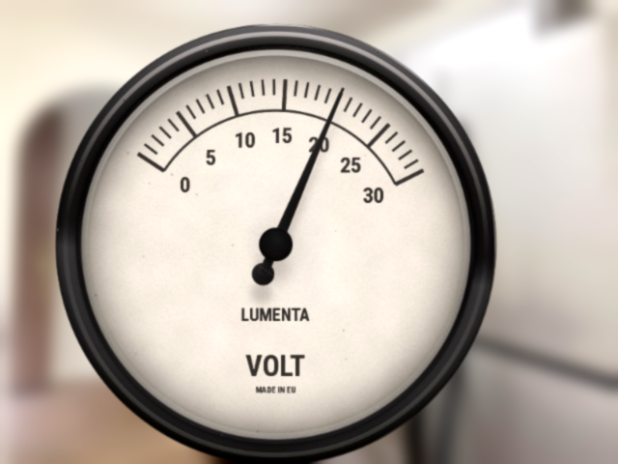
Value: 20 V
